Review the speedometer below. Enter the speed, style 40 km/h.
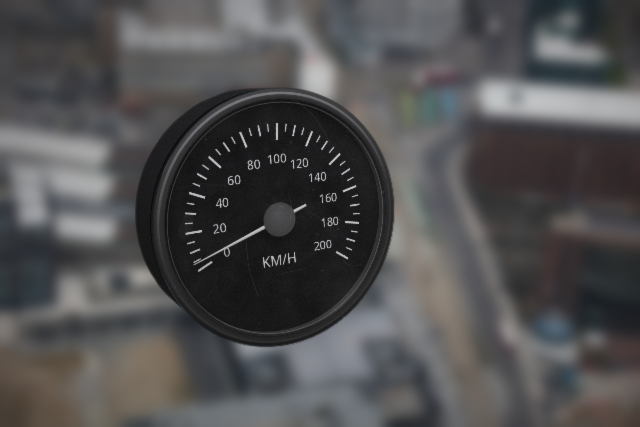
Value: 5 km/h
